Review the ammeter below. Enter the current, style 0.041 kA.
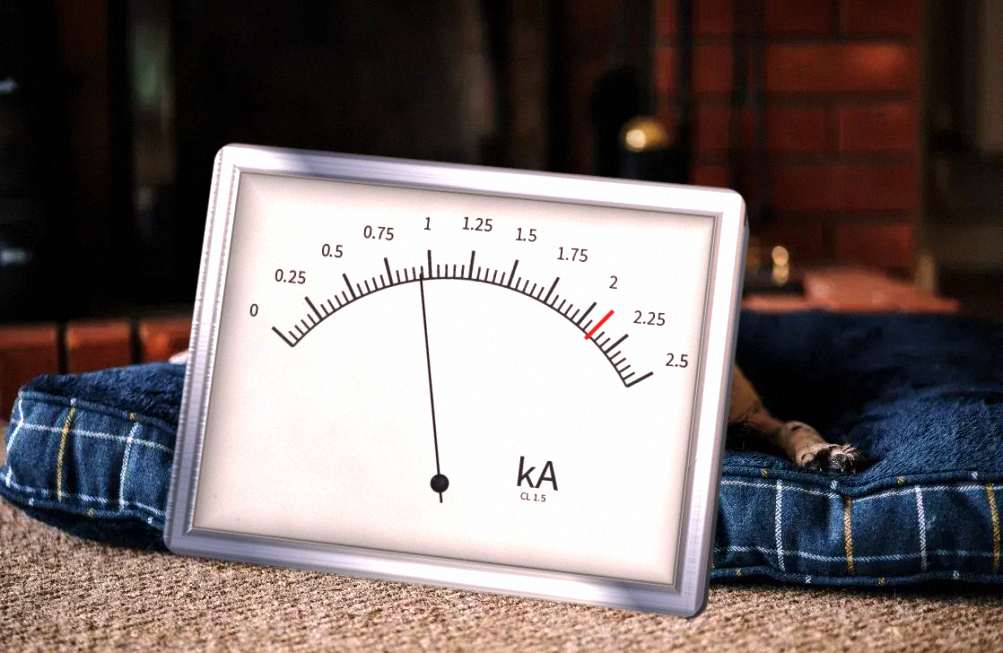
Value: 0.95 kA
